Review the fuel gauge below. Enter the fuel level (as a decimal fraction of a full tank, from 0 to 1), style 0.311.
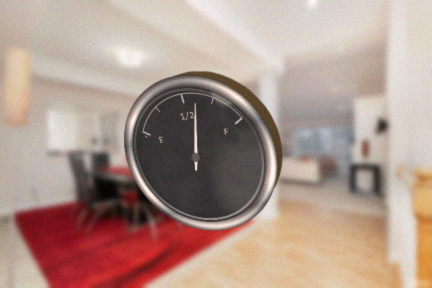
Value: 0.625
